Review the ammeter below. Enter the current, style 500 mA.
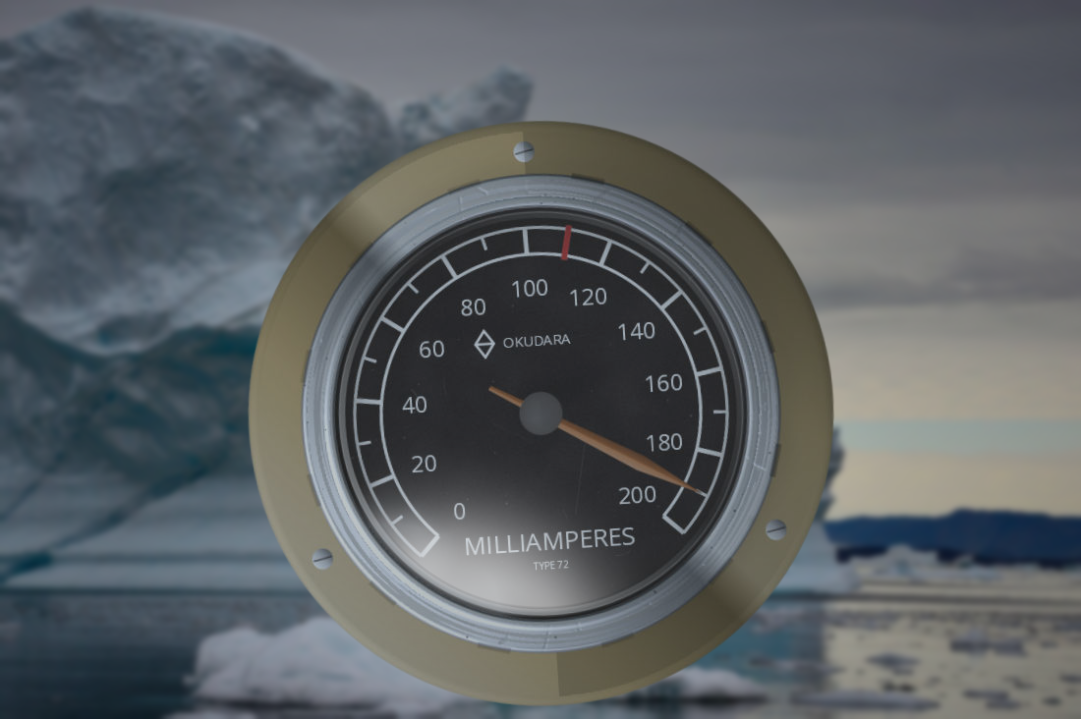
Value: 190 mA
